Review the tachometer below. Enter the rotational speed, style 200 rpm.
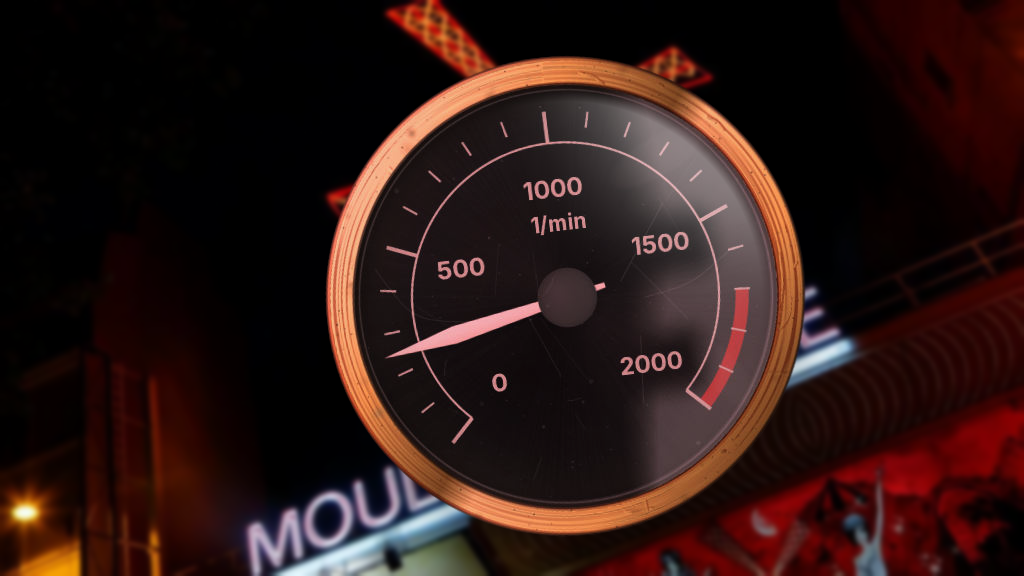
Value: 250 rpm
